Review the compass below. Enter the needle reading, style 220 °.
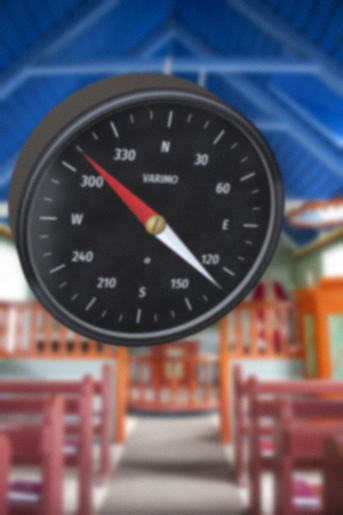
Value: 310 °
